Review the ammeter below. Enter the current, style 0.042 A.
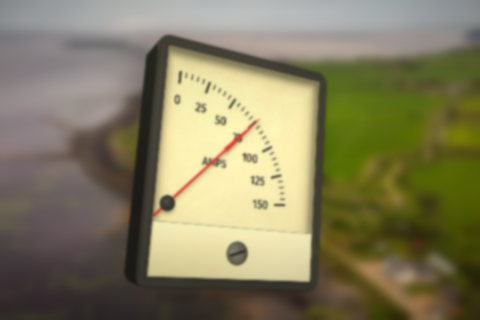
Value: 75 A
